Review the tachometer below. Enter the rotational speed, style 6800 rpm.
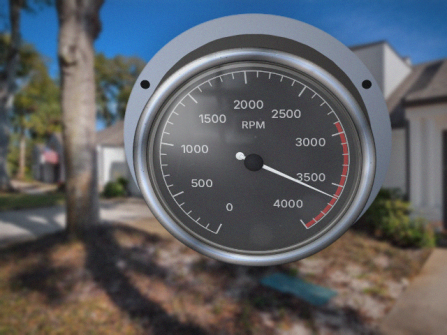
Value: 3600 rpm
